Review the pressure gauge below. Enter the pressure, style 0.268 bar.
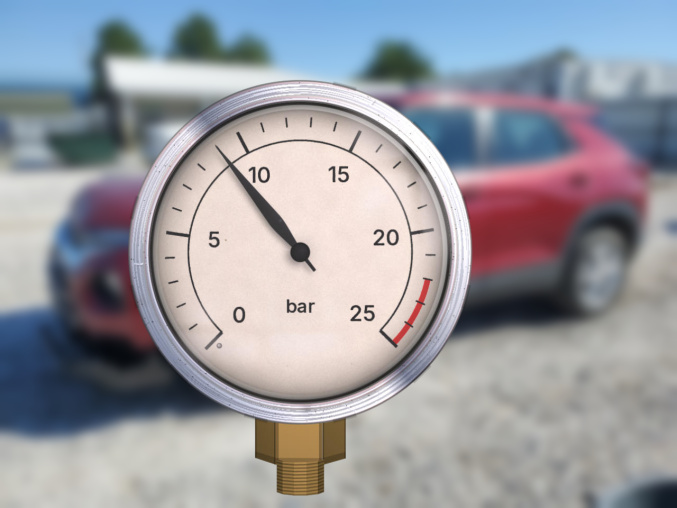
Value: 9 bar
